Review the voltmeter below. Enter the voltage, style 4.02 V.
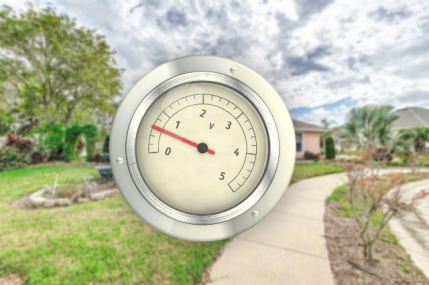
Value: 0.6 V
